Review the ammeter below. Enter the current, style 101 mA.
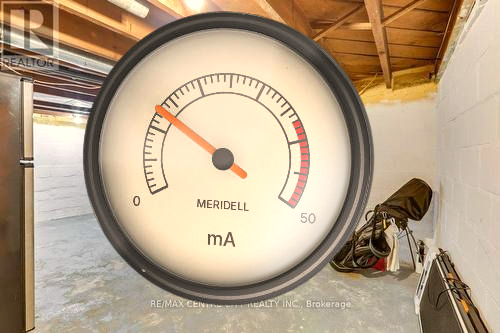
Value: 13 mA
